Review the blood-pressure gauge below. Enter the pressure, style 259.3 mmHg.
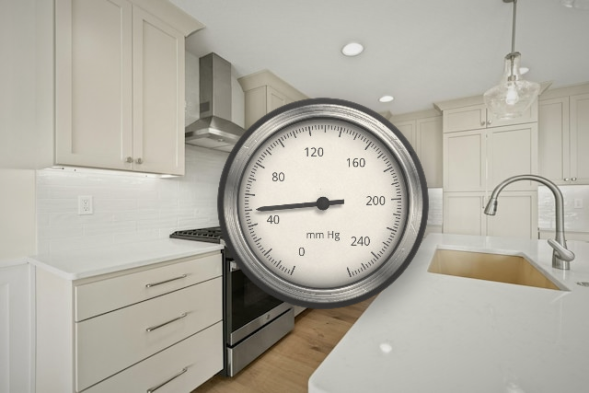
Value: 50 mmHg
